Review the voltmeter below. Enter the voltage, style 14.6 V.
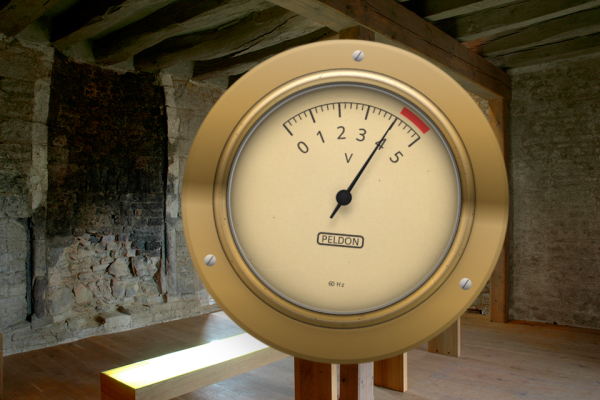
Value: 4 V
